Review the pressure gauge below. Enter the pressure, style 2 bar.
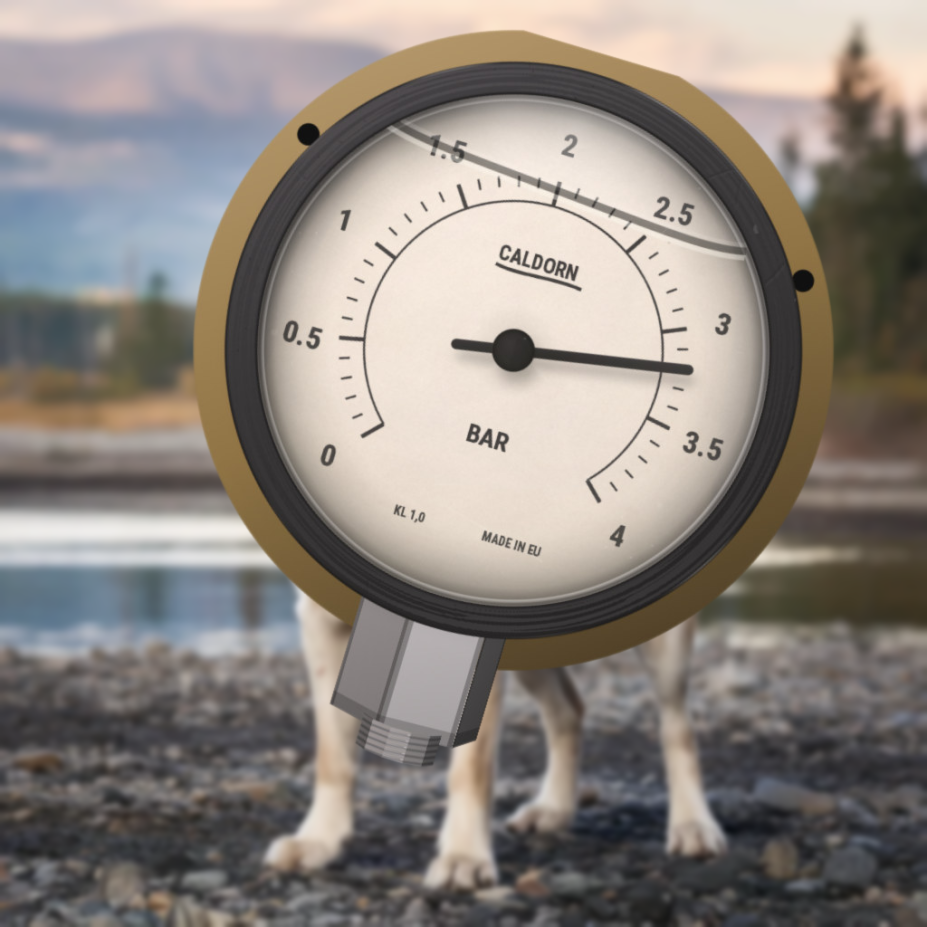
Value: 3.2 bar
